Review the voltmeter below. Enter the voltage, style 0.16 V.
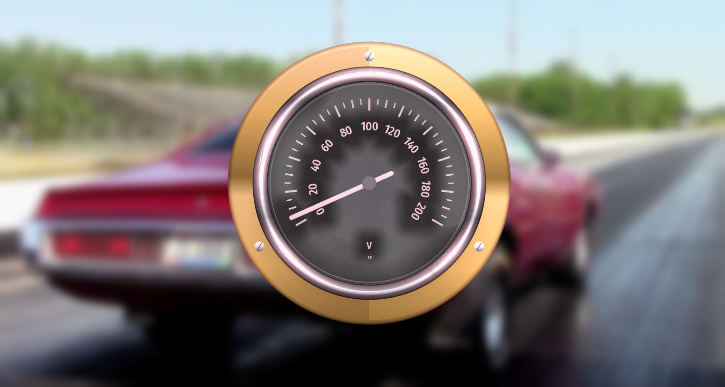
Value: 5 V
